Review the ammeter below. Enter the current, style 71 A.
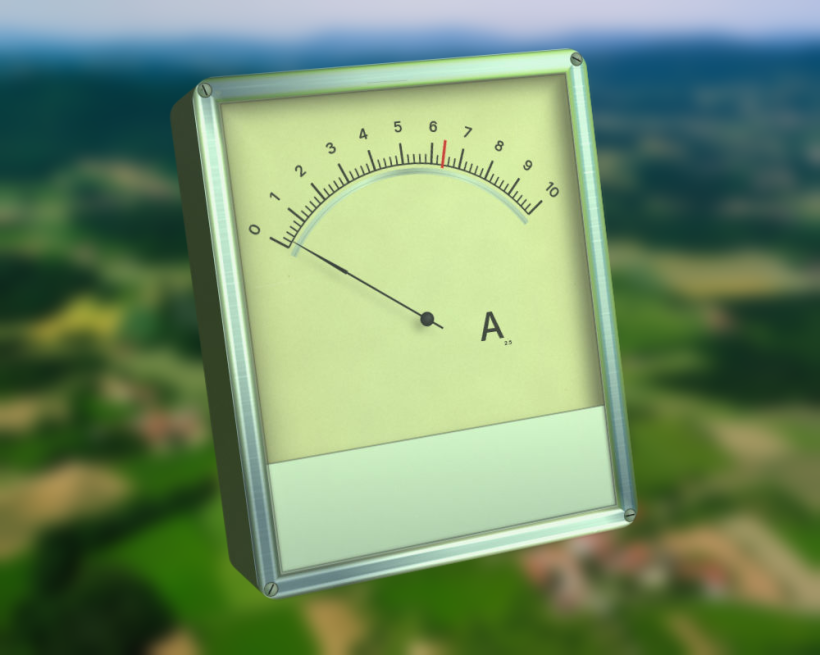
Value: 0.2 A
